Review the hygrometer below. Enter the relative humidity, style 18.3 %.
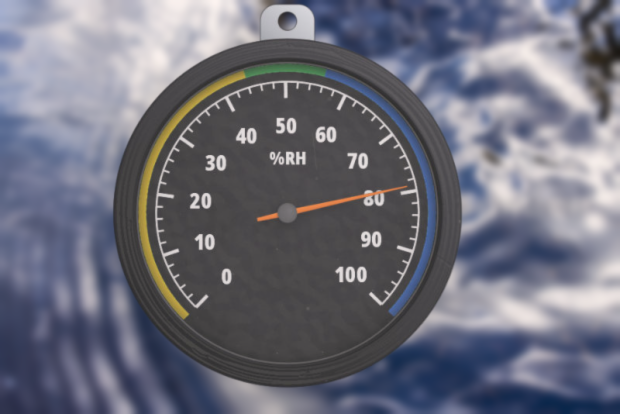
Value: 79 %
